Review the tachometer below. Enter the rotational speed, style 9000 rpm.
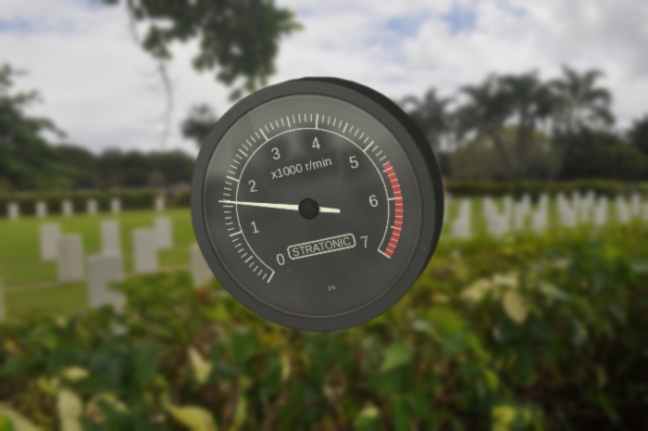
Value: 1600 rpm
